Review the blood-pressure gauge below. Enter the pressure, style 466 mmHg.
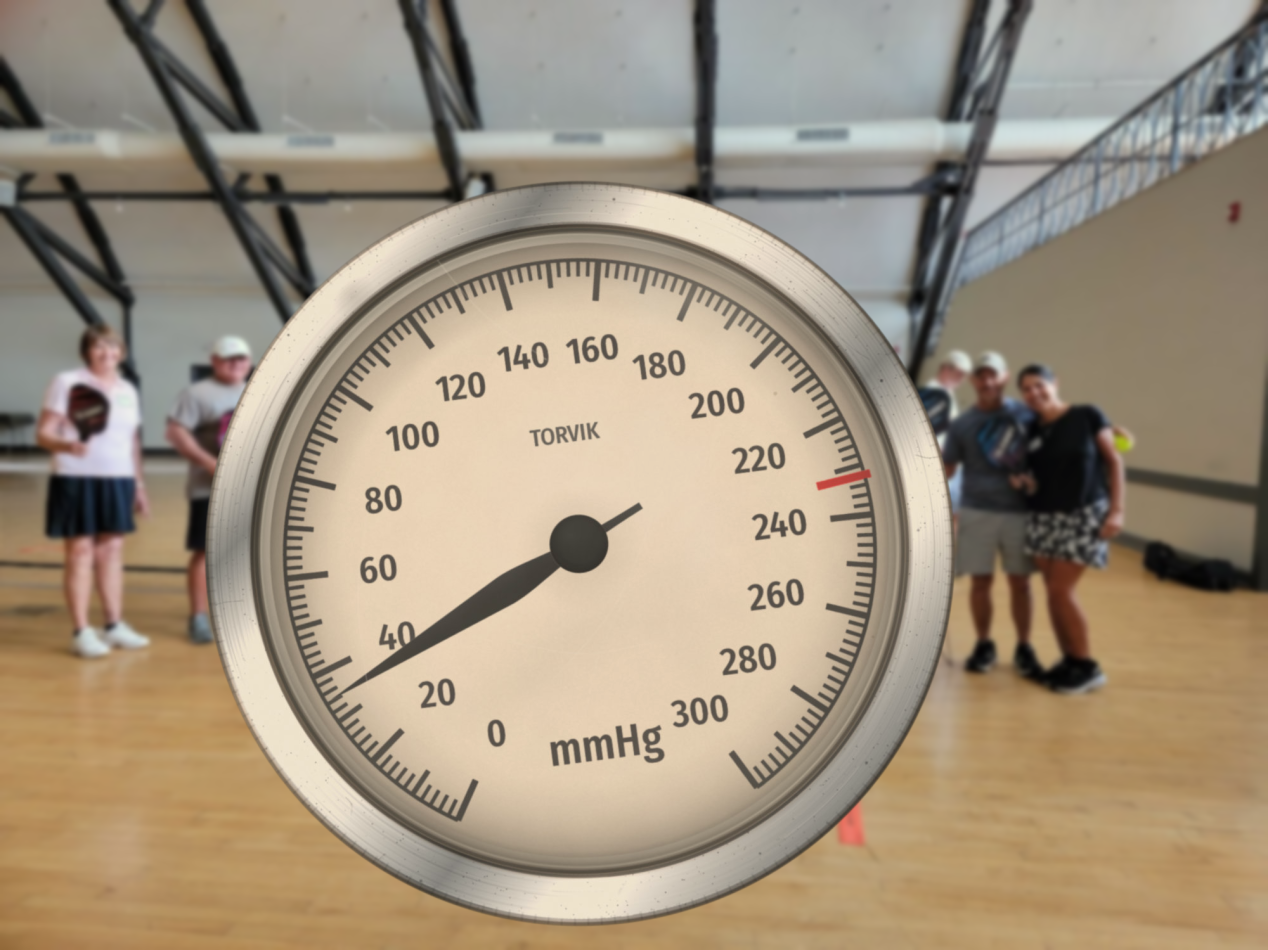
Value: 34 mmHg
